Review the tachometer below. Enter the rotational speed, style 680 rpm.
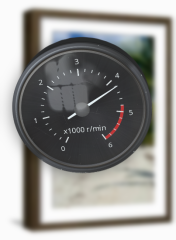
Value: 4200 rpm
